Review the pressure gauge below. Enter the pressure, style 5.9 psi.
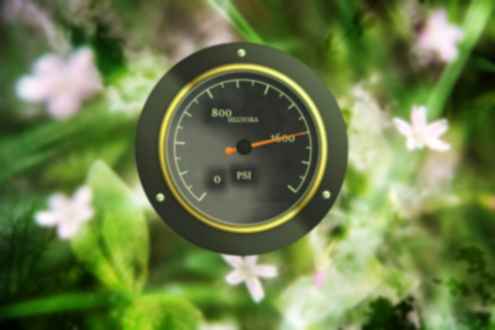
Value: 1600 psi
